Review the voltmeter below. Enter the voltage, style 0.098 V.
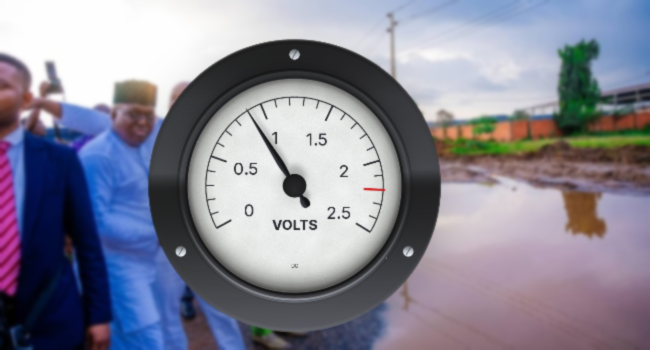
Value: 0.9 V
